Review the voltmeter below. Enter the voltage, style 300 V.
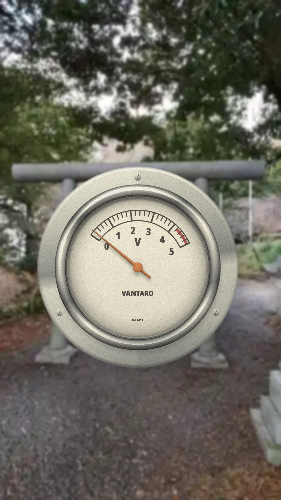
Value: 0.2 V
